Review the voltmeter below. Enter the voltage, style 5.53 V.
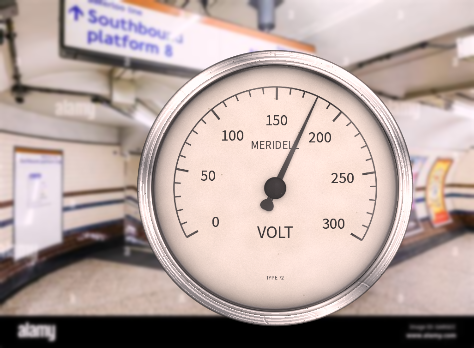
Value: 180 V
